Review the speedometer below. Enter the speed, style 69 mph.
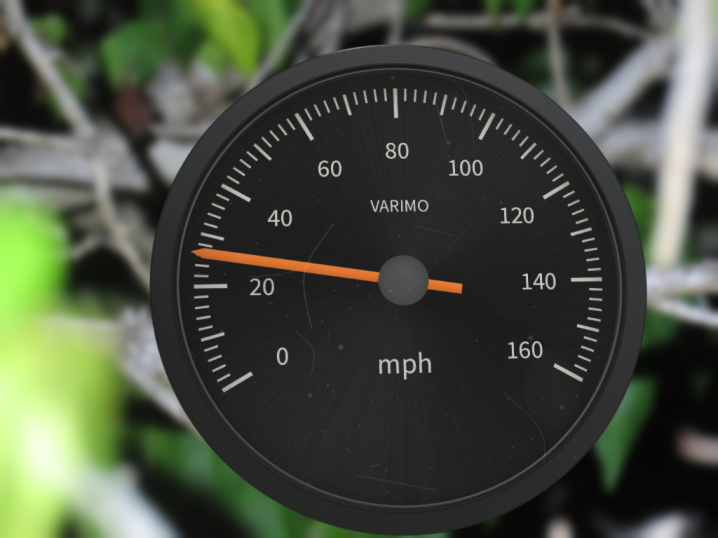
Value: 26 mph
